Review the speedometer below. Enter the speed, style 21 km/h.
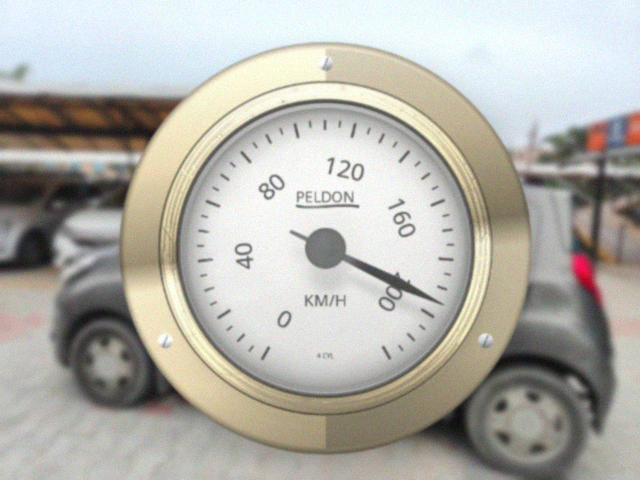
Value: 195 km/h
